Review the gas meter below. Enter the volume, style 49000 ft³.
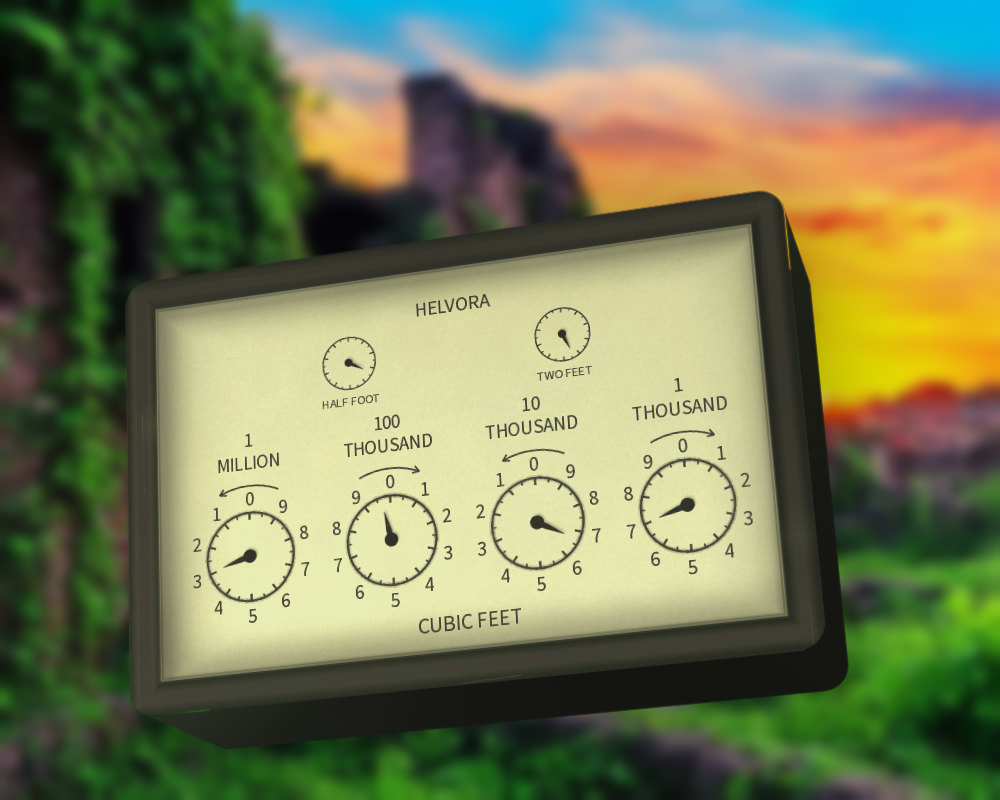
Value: 296700 ft³
